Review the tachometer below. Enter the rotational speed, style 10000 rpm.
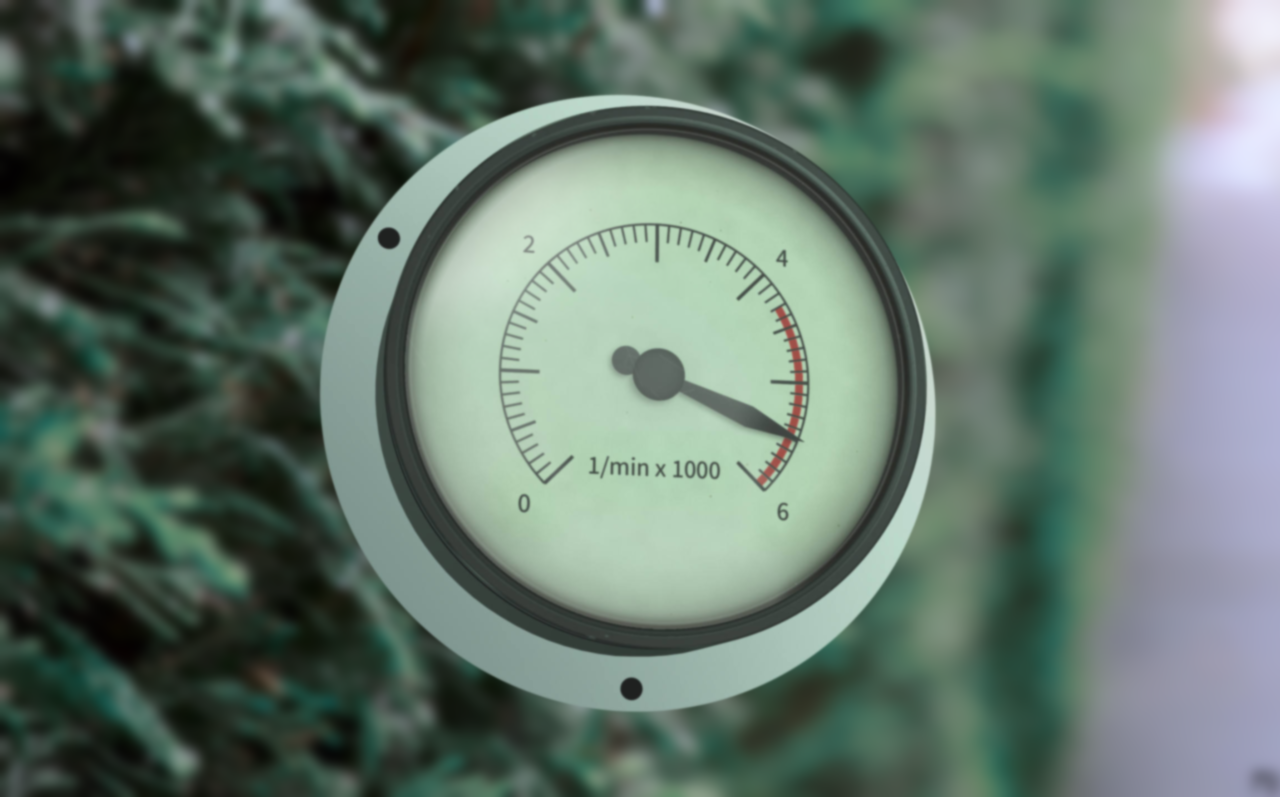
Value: 5500 rpm
